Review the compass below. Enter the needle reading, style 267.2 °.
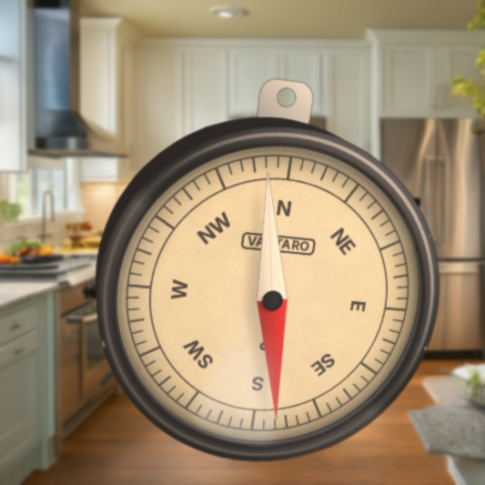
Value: 170 °
